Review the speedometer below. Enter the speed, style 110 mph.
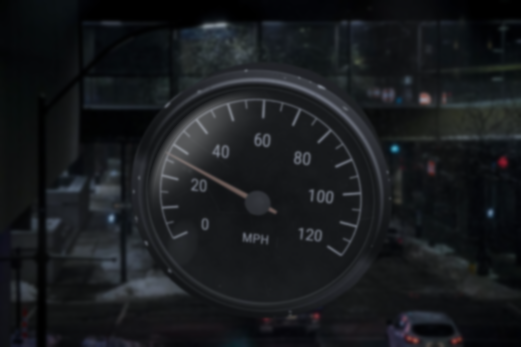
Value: 27.5 mph
